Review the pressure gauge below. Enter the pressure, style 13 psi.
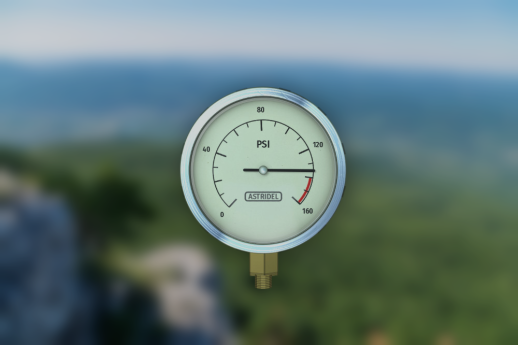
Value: 135 psi
